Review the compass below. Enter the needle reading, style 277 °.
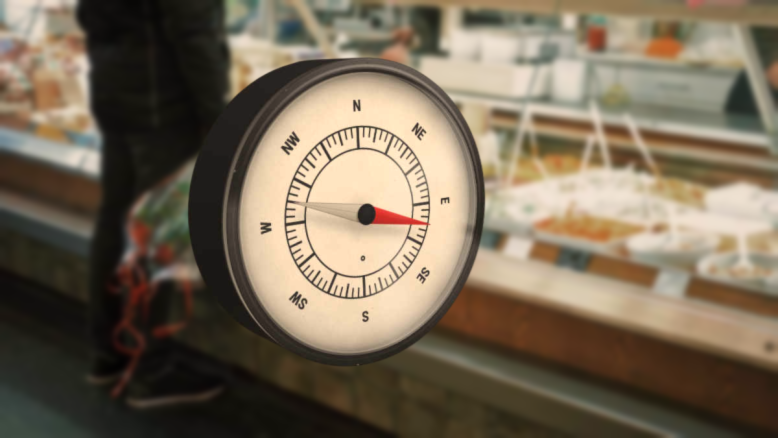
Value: 105 °
